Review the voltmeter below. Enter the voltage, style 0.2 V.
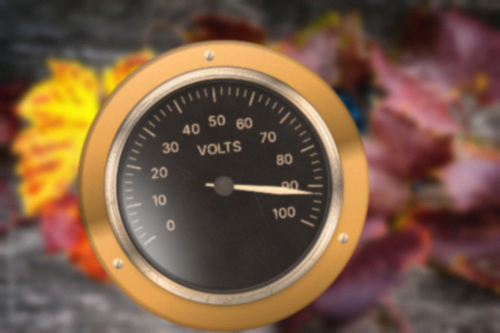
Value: 92 V
